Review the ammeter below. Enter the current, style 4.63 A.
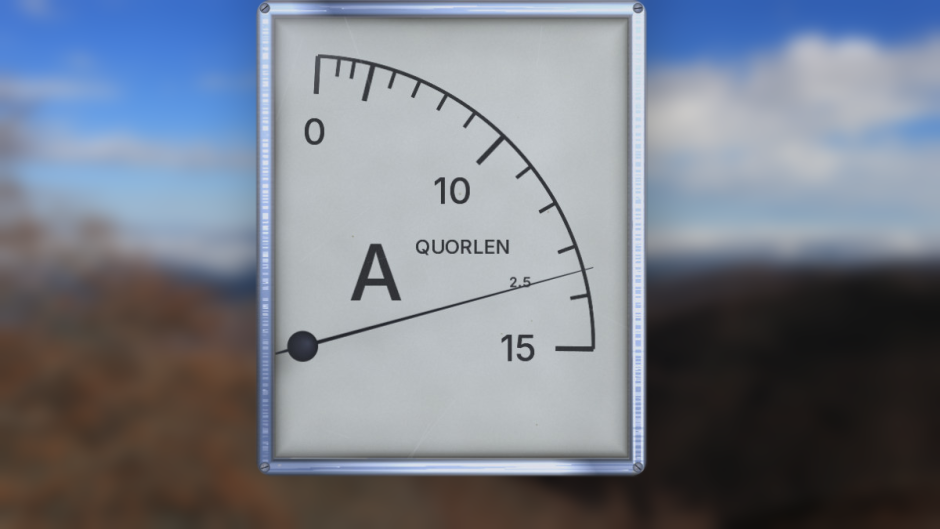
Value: 13.5 A
